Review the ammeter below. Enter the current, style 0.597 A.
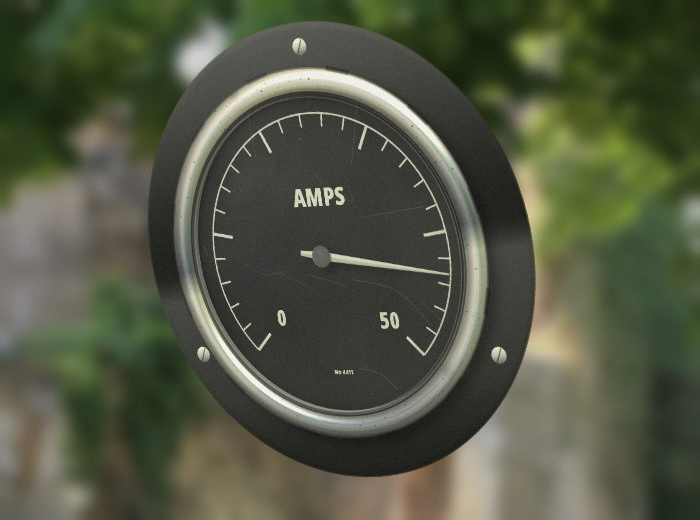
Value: 43 A
